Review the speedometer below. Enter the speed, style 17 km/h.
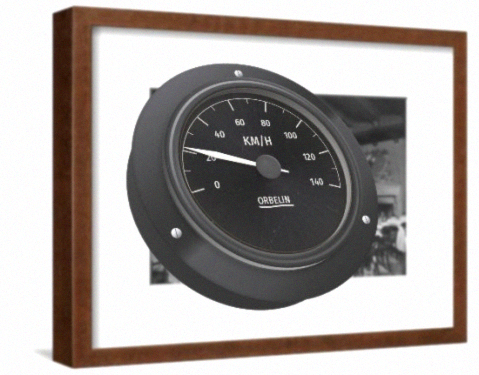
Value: 20 km/h
